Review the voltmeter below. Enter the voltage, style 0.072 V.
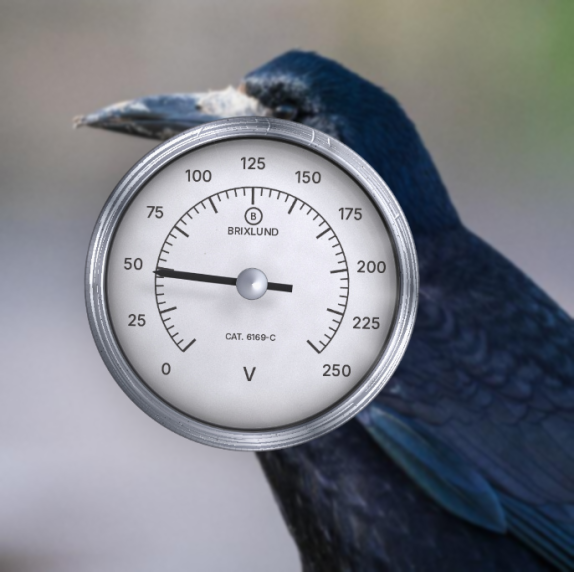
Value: 47.5 V
